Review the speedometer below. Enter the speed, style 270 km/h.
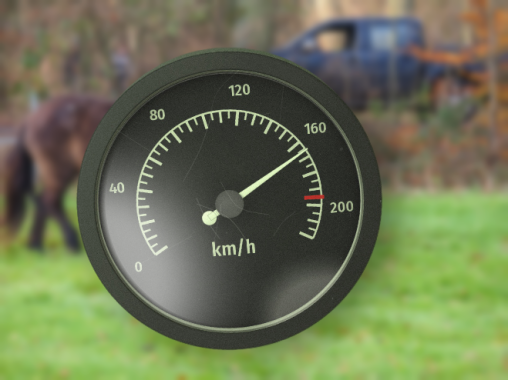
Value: 165 km/h
